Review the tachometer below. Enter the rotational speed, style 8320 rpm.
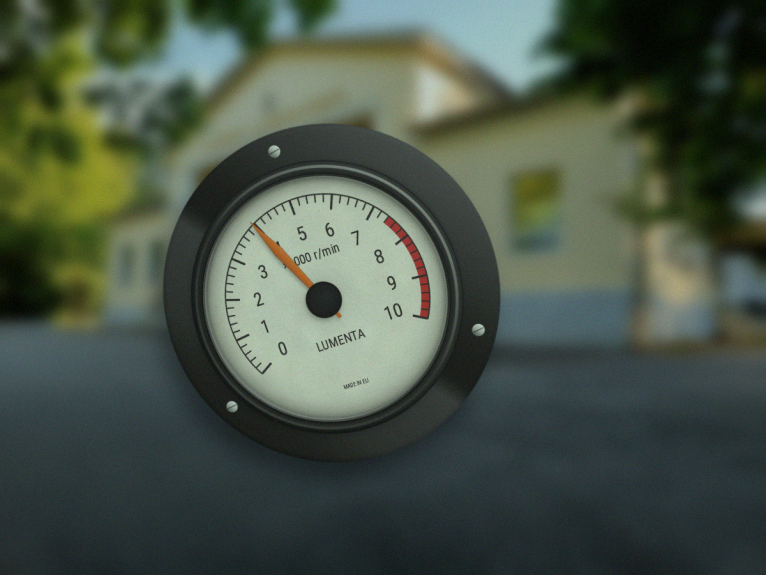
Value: 4000 rpm
